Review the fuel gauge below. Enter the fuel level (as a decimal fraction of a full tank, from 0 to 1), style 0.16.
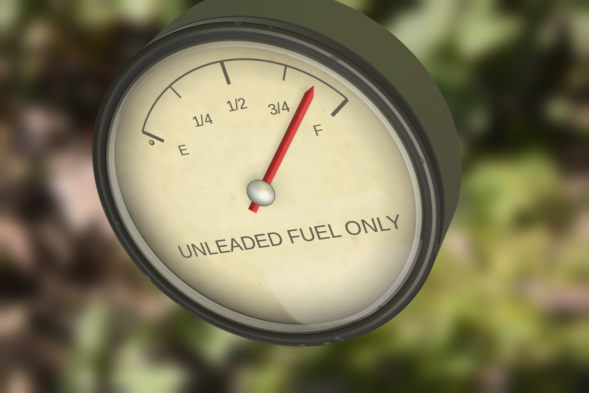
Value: 0.875
